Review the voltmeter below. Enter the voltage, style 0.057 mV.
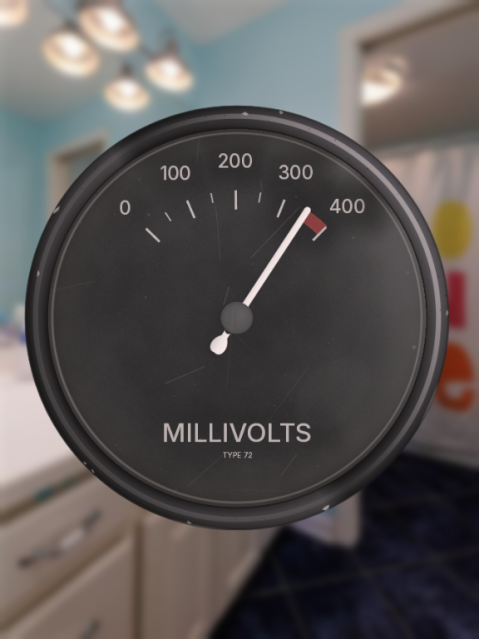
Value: 350 mV
